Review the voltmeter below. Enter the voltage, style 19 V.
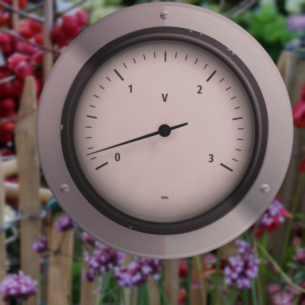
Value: 0.15 V
